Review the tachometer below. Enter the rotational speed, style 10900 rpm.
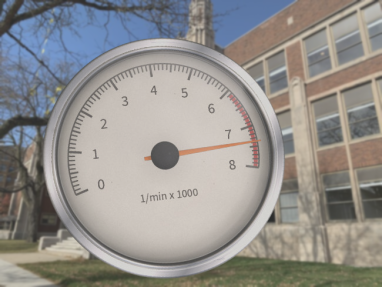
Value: 7400 rpm
